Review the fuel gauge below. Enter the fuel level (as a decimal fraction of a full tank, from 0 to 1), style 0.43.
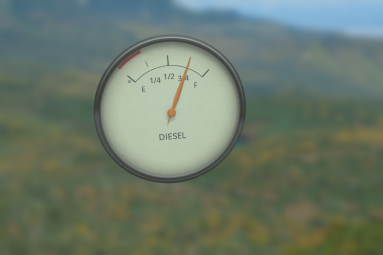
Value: 0.75
